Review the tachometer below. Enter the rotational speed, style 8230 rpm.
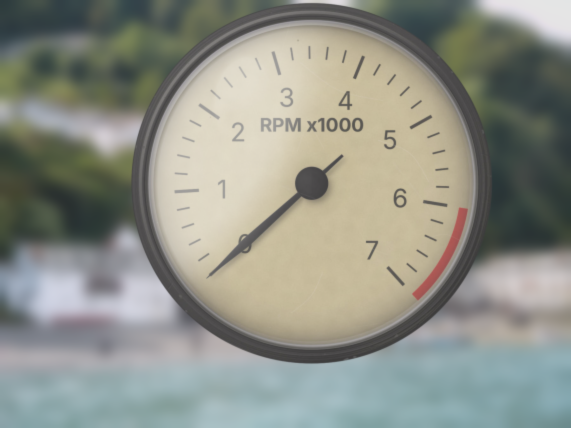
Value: 0 rpm
